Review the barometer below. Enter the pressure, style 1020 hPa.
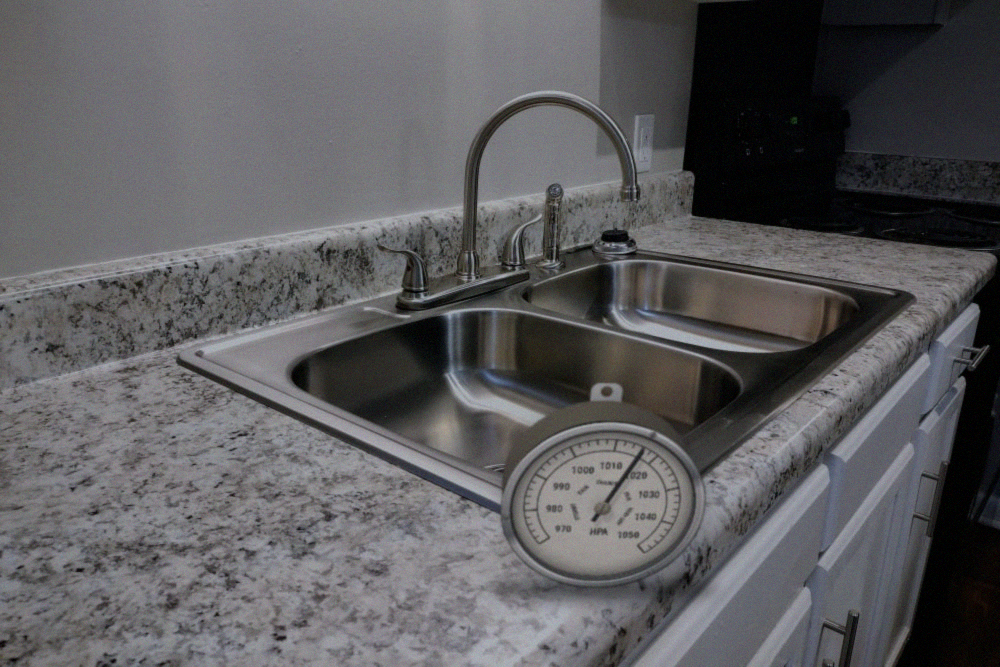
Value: 1016 hPa
